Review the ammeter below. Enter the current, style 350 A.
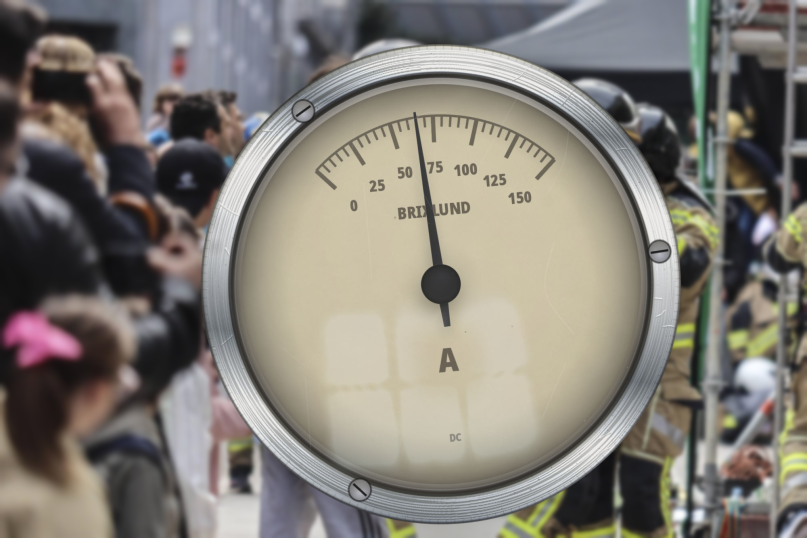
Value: 65 A
